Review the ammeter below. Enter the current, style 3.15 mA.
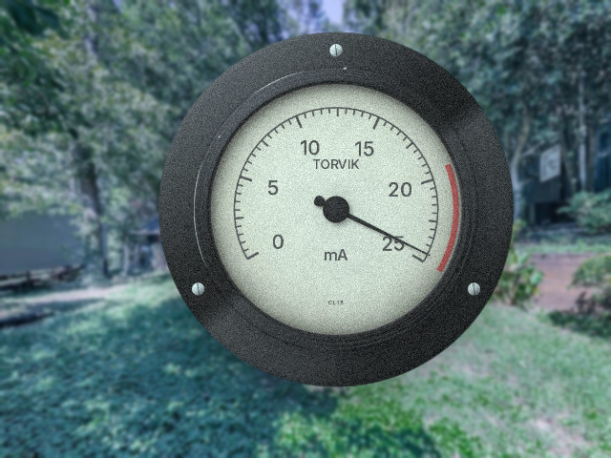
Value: 24.5 mA
